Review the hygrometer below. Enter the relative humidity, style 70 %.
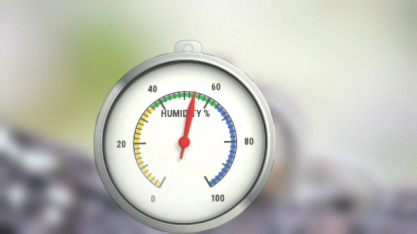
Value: 54 %
